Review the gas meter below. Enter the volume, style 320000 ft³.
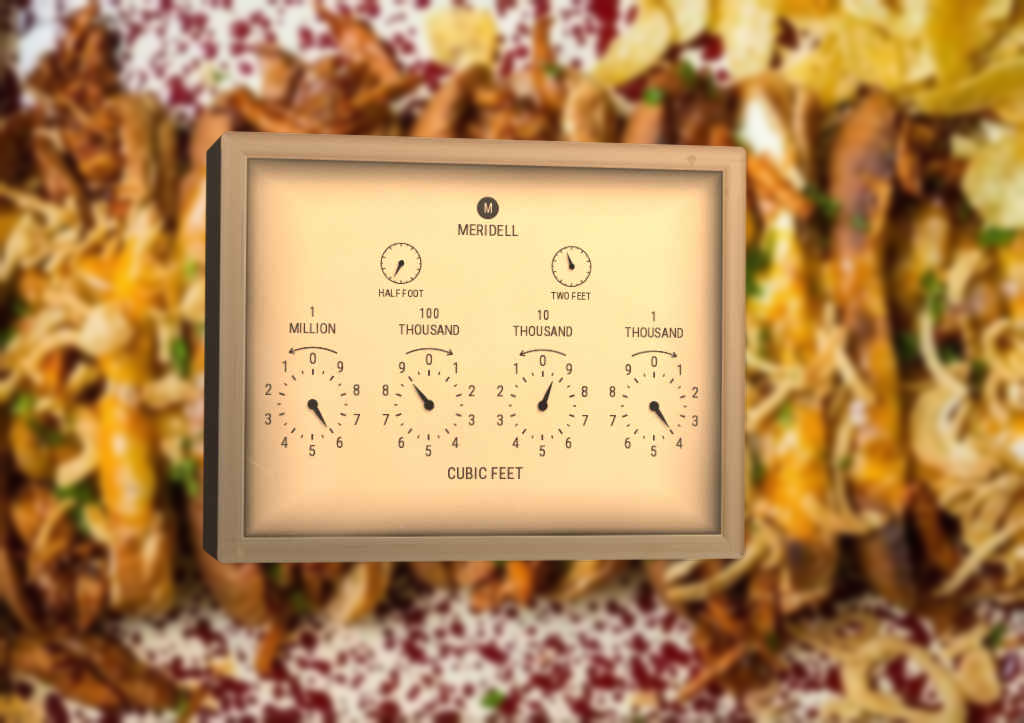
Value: 589400 ft³
